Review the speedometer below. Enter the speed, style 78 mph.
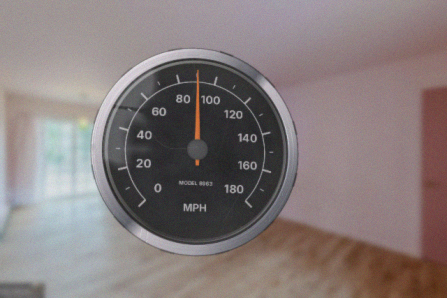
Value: 90 mph
